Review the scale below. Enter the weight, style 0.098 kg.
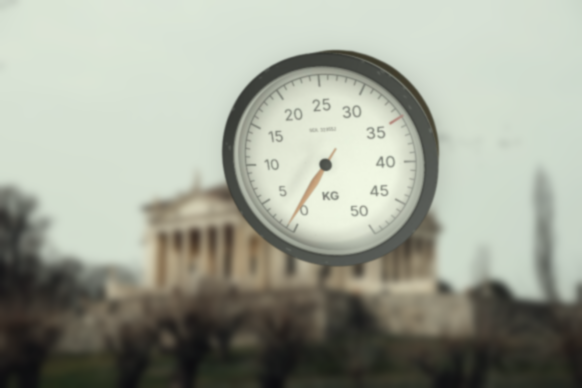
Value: 1 kg
